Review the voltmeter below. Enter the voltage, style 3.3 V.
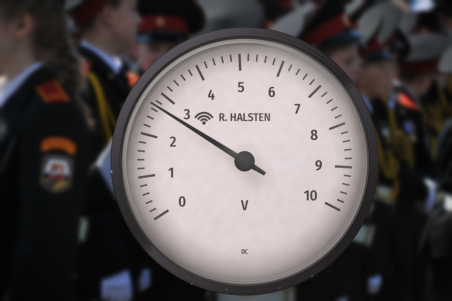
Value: 2.7 V
